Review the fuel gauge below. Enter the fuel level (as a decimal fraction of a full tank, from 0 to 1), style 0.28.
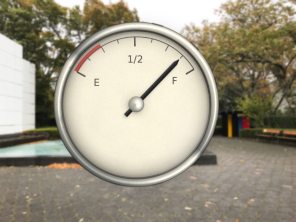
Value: 0.875
